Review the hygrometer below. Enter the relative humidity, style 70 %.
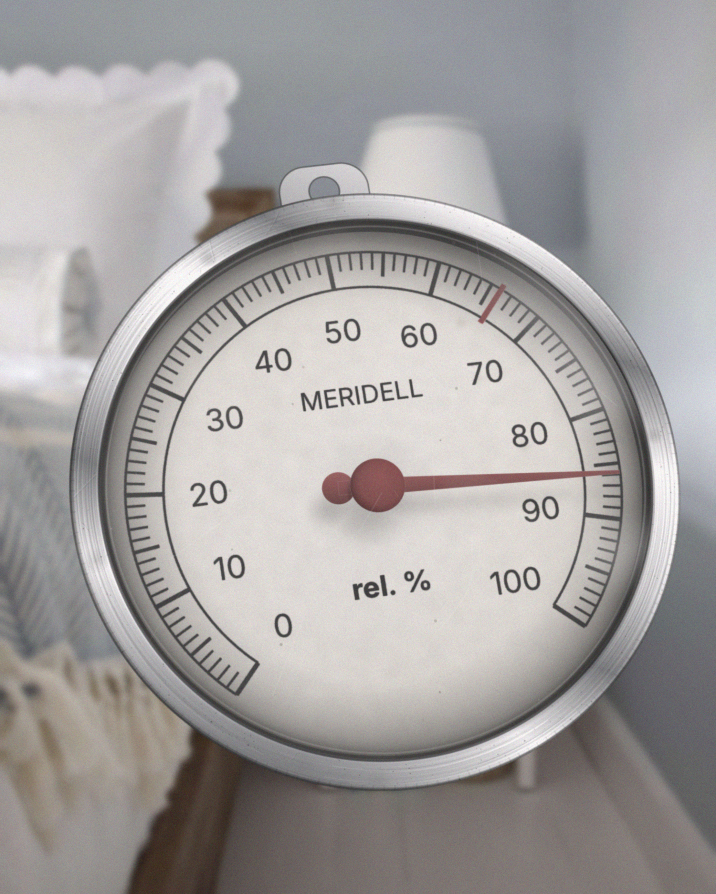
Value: 86 %
